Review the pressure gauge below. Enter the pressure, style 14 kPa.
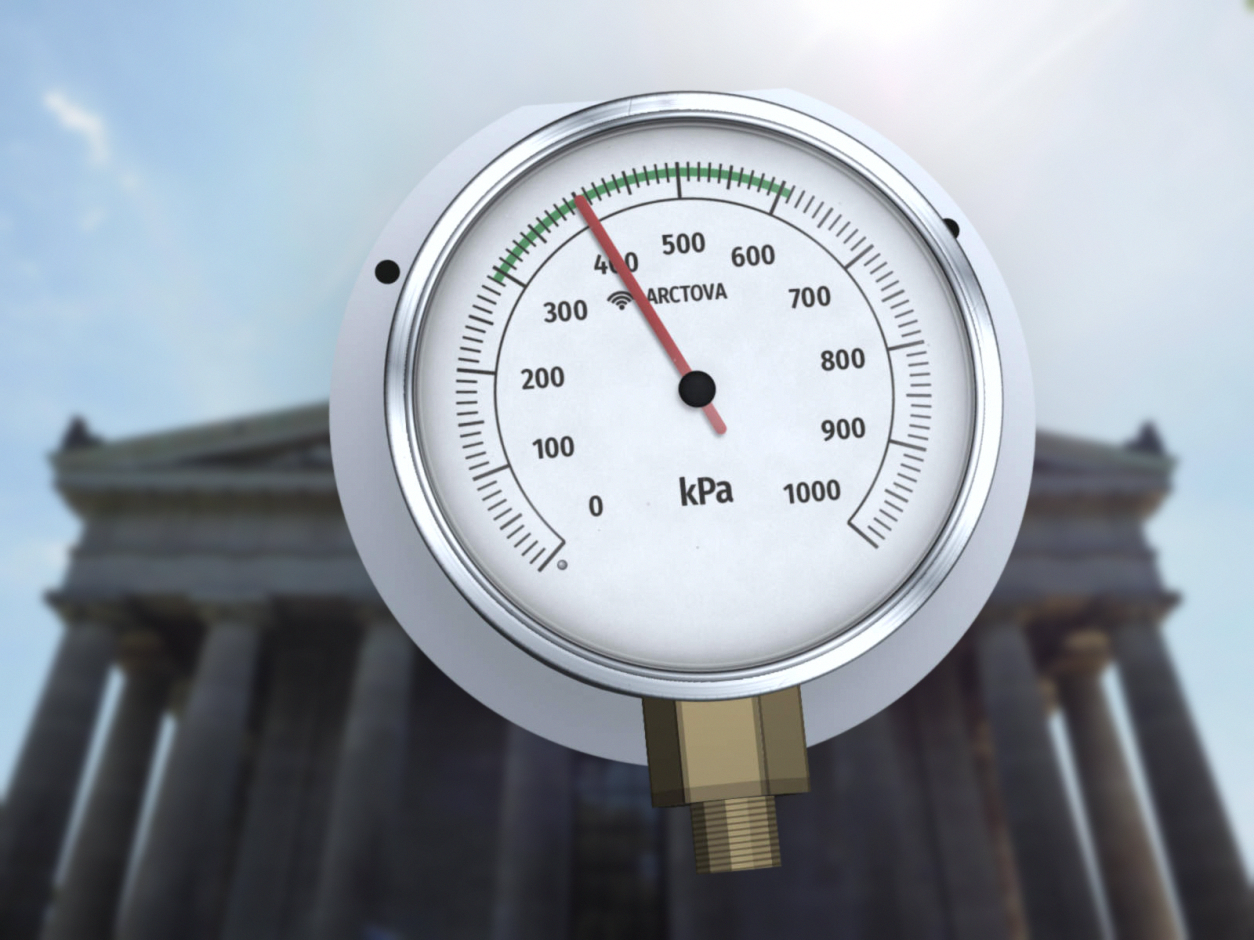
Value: 400 kPa
